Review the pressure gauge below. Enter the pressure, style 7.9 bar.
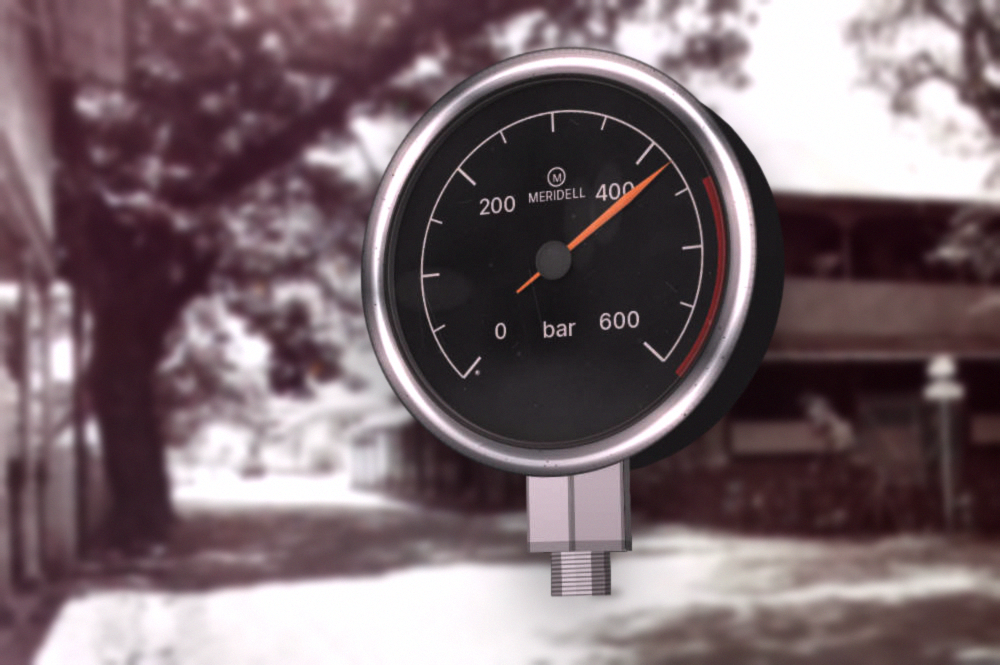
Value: 425 bar
